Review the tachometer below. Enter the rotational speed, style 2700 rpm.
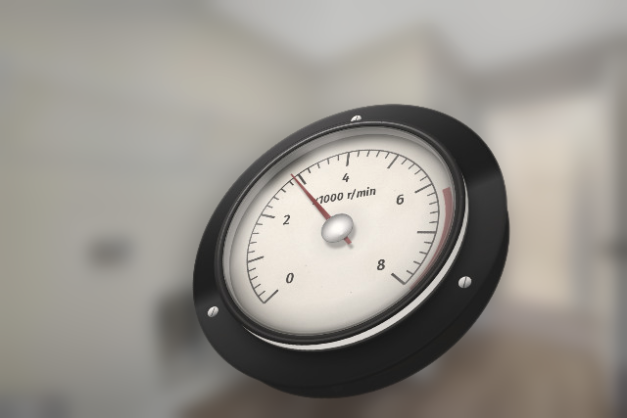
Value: 2900 rpm
